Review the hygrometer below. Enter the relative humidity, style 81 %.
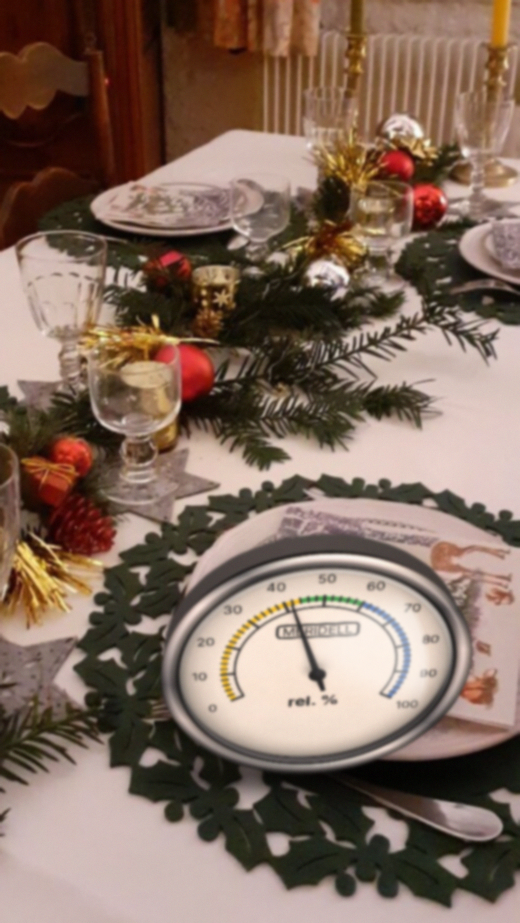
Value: 42 %
